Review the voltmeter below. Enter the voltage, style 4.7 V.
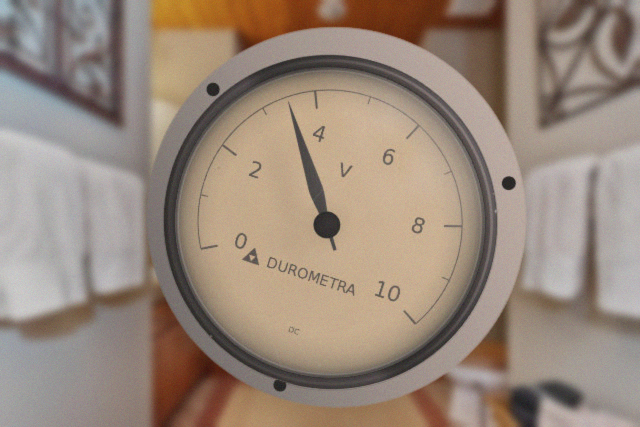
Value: 3.5 V
